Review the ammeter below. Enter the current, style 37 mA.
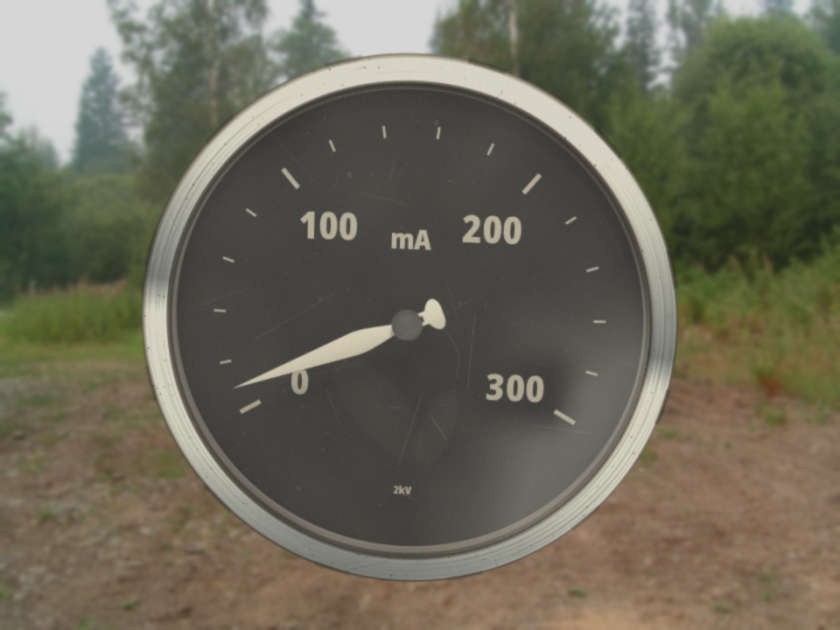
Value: 10 mA
